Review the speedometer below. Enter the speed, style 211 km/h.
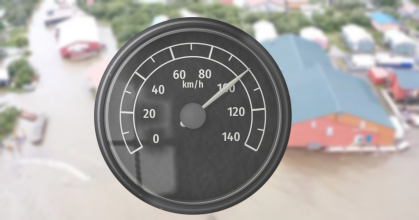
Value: 100 km/h
